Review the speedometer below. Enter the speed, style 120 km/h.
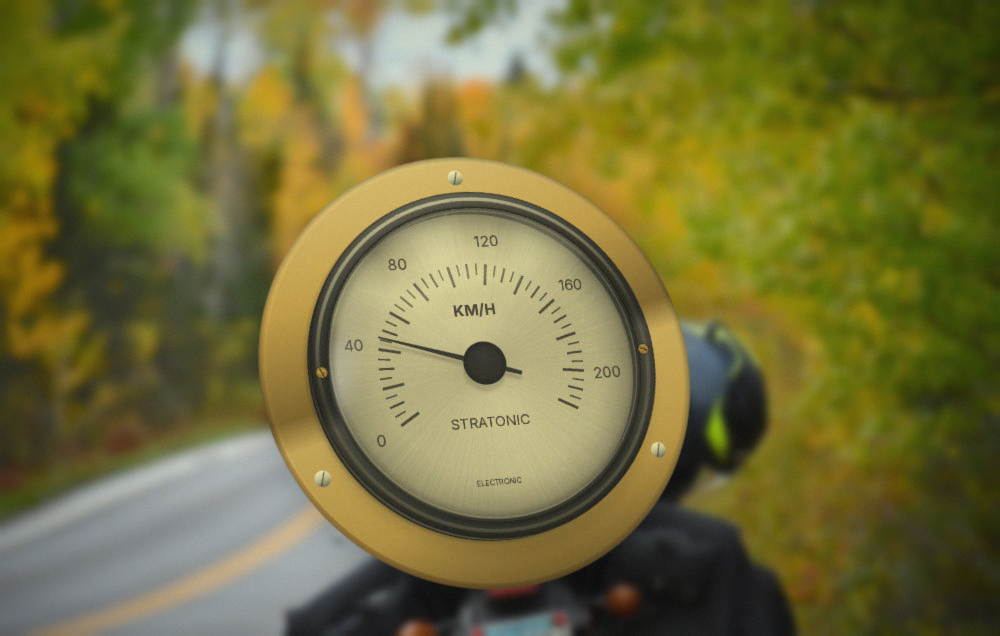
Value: 45 km/h
